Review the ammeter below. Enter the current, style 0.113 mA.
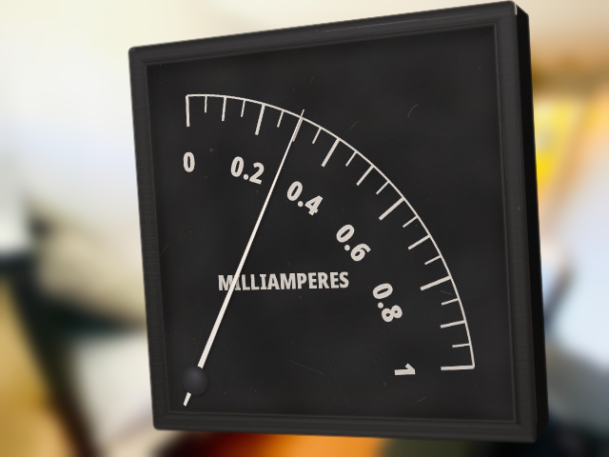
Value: 0.3 mA
